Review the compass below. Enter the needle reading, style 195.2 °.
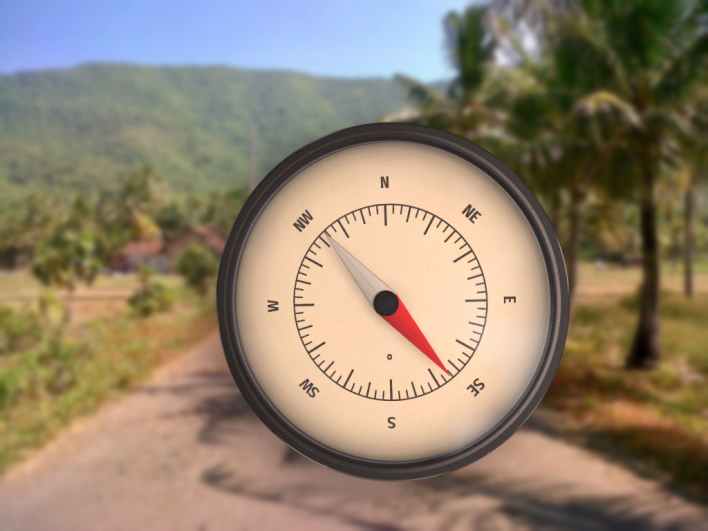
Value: 140 °
